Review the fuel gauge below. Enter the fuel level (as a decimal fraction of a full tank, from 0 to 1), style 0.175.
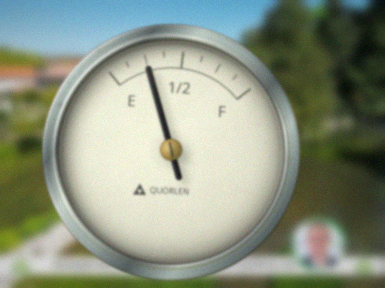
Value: 0.25
